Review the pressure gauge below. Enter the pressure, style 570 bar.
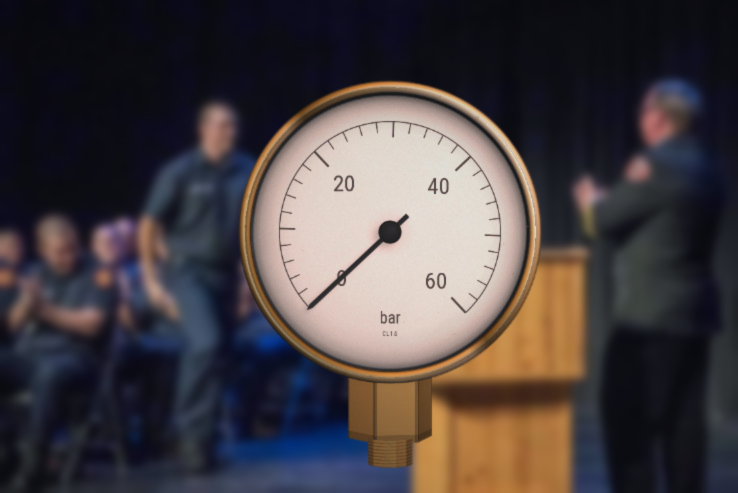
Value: 0 bar
